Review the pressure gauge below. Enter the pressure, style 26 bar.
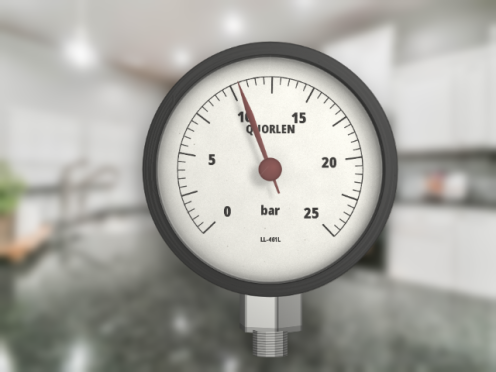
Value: 10.5 bar
